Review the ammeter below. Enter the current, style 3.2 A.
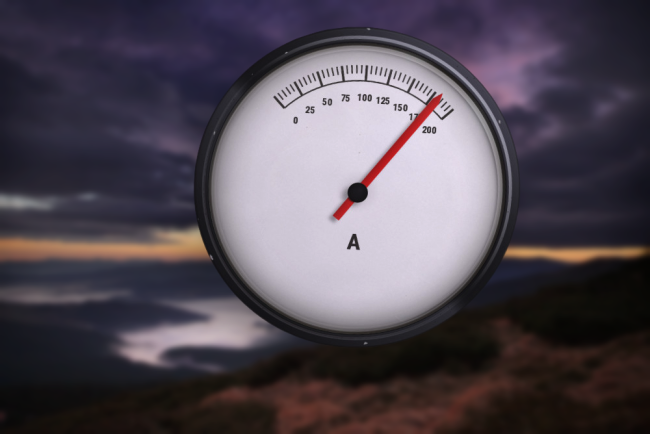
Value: 180 A
